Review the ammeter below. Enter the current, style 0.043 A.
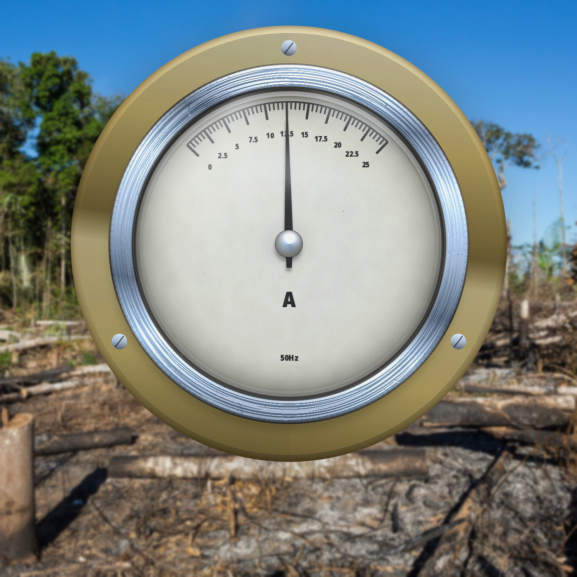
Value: 12.5 A
